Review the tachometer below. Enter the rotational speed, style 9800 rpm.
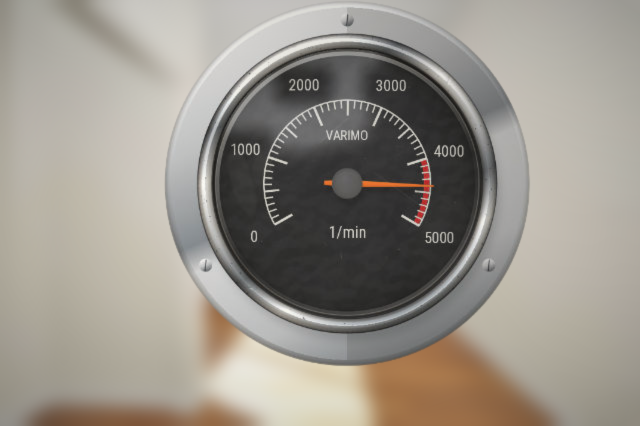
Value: 4400 rpm
